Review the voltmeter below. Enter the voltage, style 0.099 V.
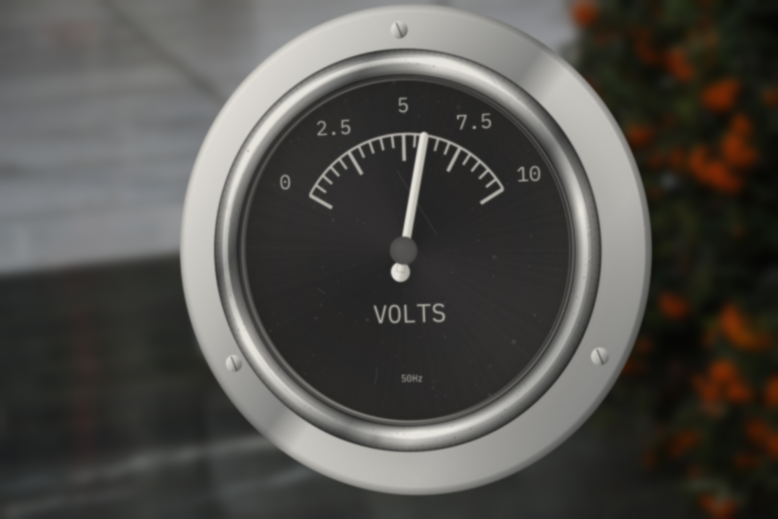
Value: 6 V
